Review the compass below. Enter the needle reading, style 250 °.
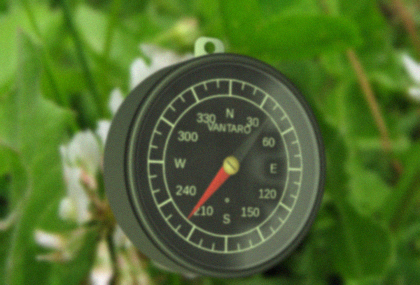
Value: 220 °
